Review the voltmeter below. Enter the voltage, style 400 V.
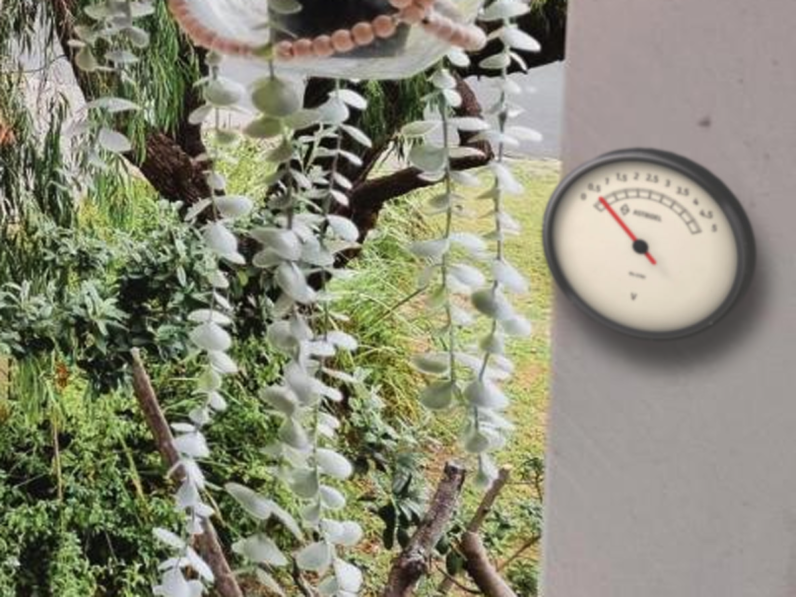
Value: 0.5 V
